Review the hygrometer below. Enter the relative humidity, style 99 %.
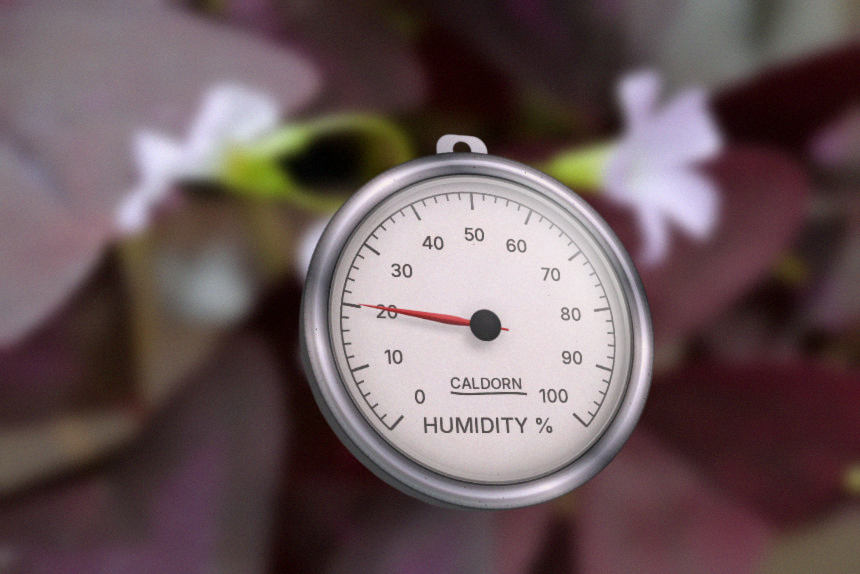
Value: 20 %
